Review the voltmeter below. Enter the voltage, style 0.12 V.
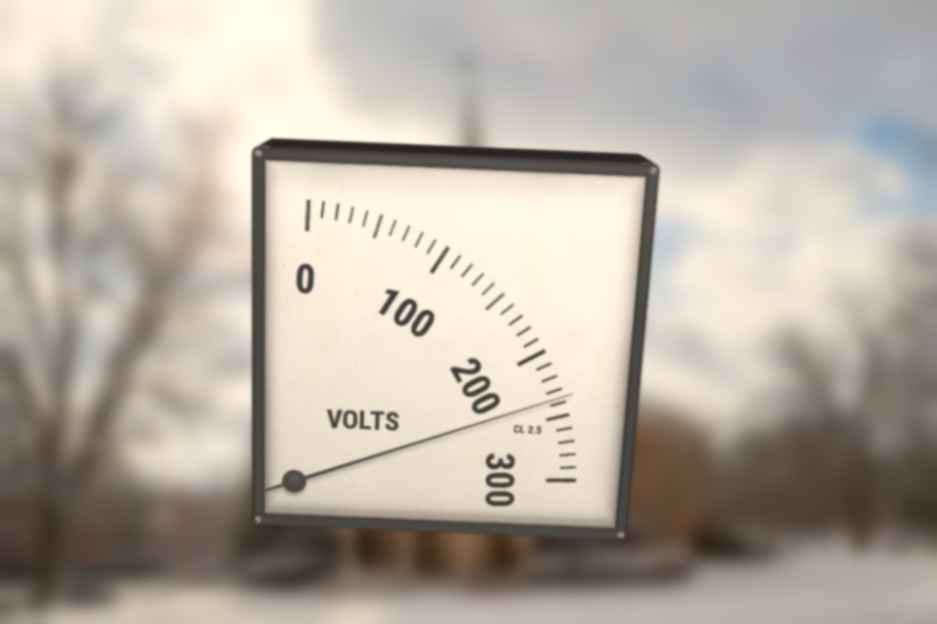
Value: 235 V
